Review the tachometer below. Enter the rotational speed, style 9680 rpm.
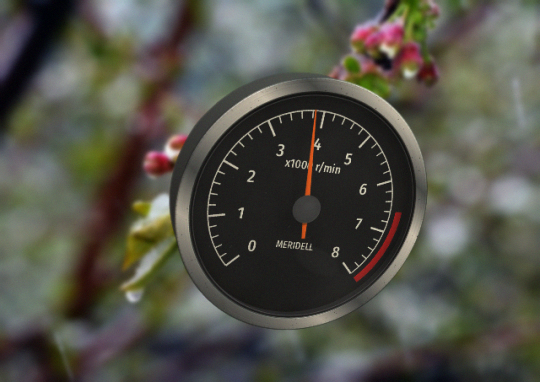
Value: 3800 rpm
